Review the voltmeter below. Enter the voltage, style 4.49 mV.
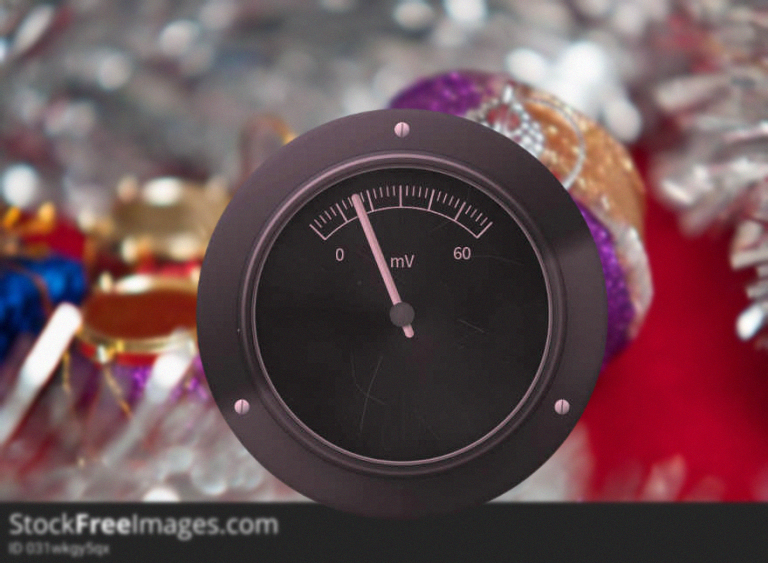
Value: 16 mV
